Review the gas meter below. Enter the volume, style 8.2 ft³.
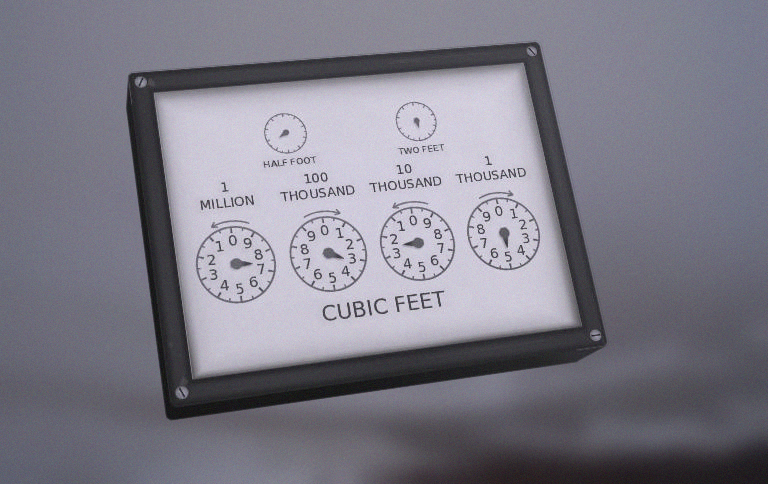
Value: 732500 ft³
